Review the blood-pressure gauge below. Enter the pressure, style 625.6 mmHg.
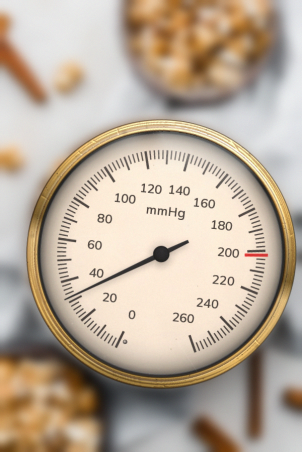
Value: 32 mmHg
